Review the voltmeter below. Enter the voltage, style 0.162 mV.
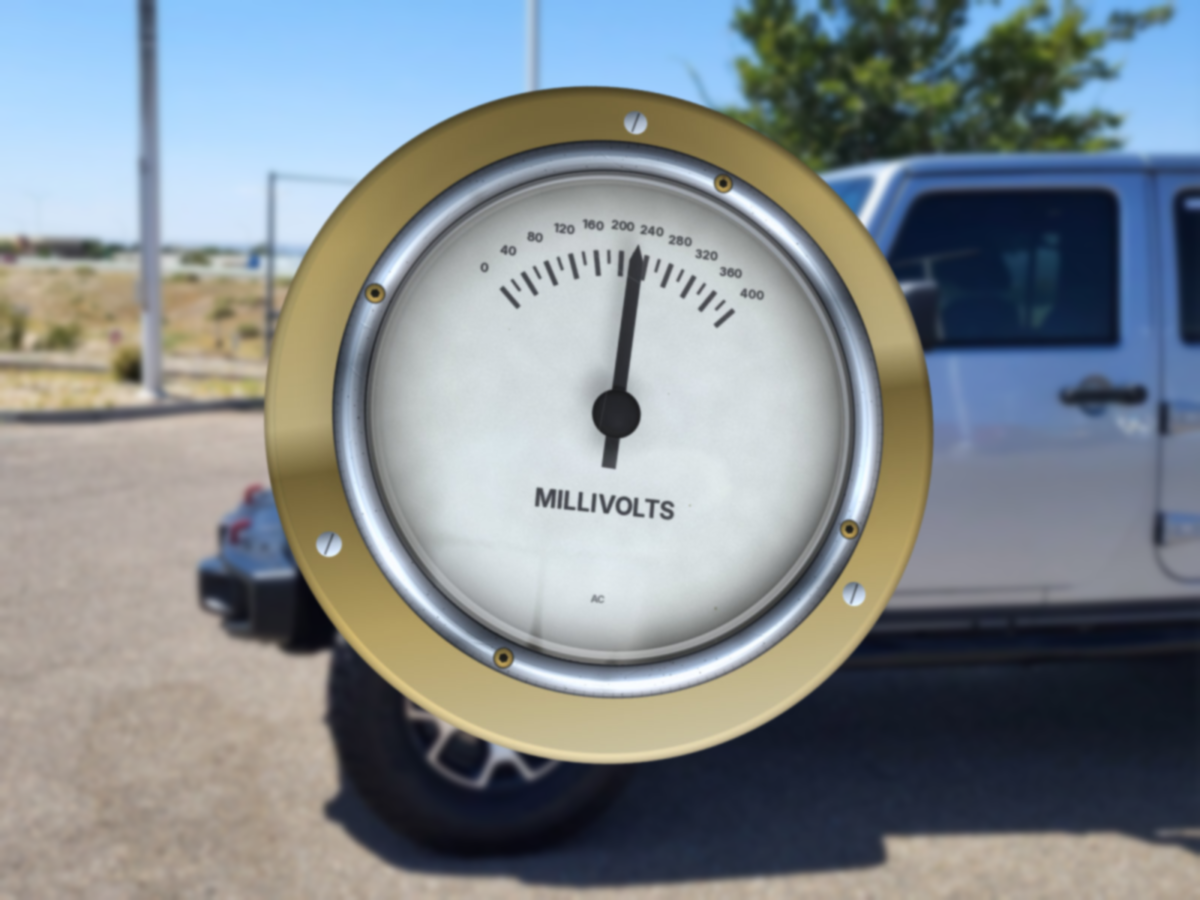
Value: 220 mV
